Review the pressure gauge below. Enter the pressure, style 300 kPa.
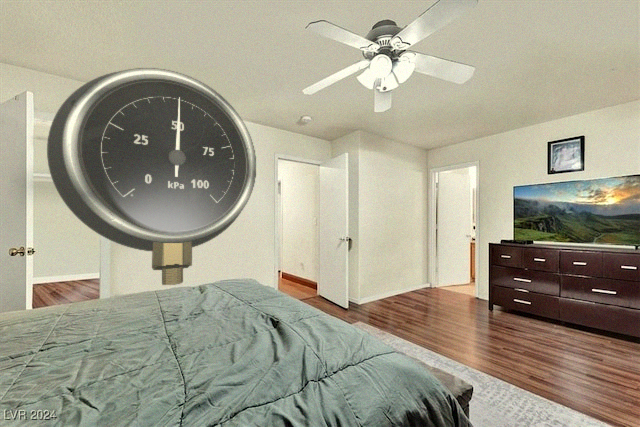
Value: 50 kPa
